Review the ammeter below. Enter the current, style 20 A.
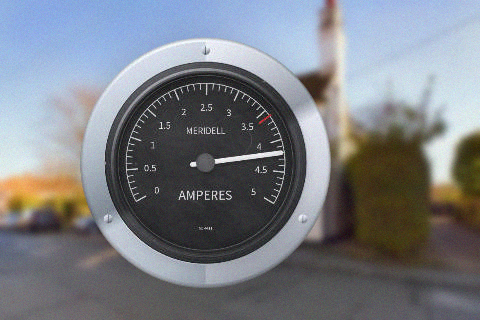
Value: 4.2 A
